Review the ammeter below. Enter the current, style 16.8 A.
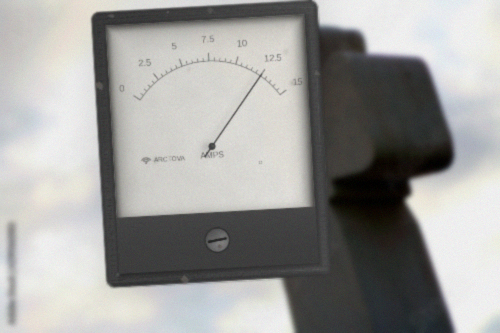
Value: 12.5 A
